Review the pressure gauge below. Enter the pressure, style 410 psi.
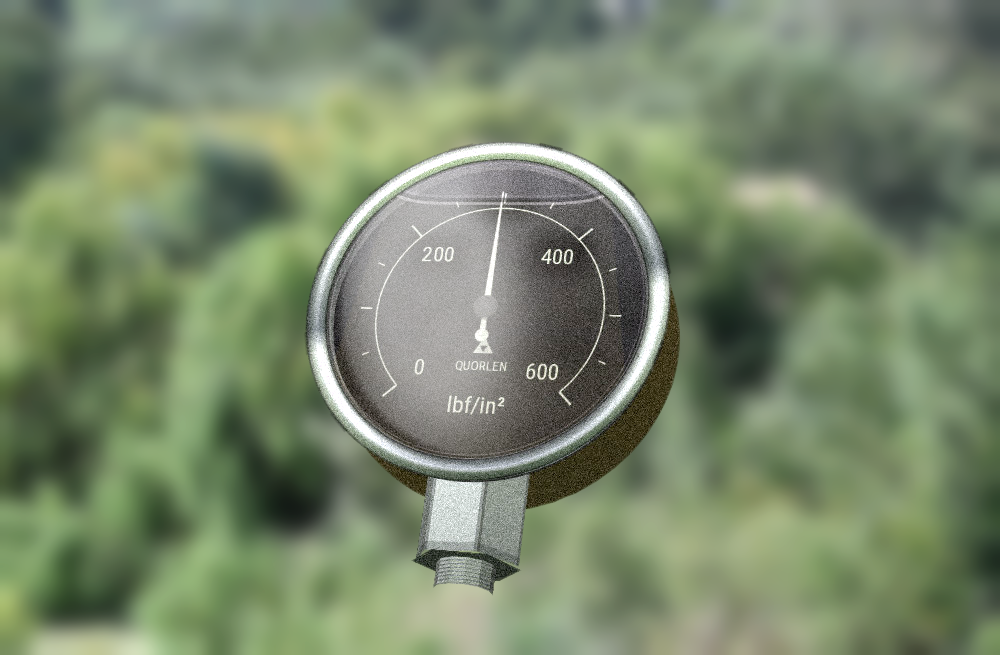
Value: 300 psi
